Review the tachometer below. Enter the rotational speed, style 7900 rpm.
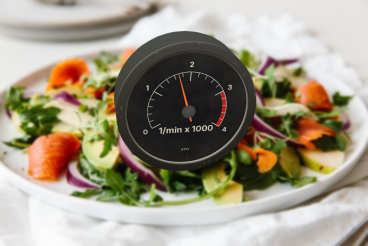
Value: 1700 rpm
